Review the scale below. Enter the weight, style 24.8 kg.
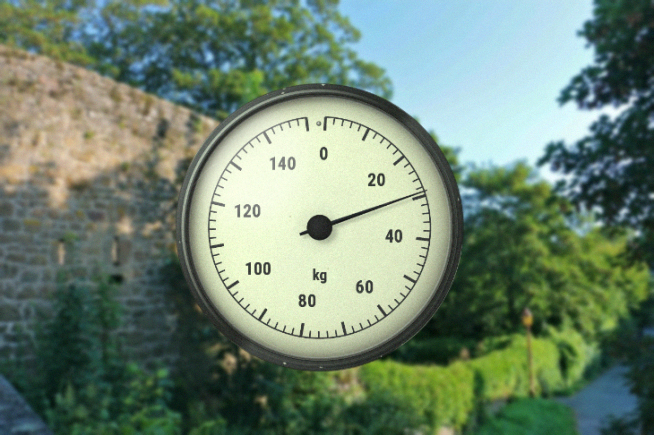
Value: 29 kg
